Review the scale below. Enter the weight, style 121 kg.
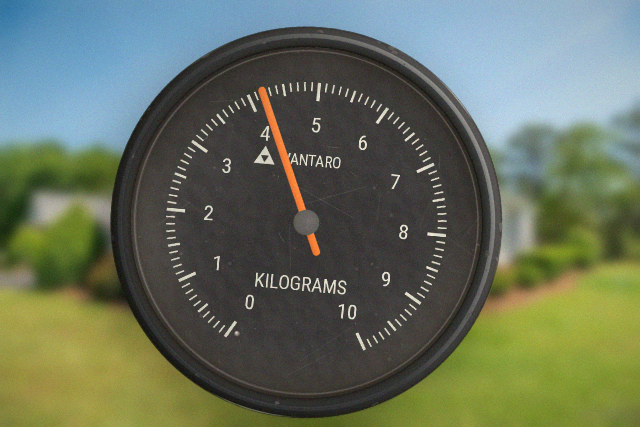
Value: 4.2 kg
